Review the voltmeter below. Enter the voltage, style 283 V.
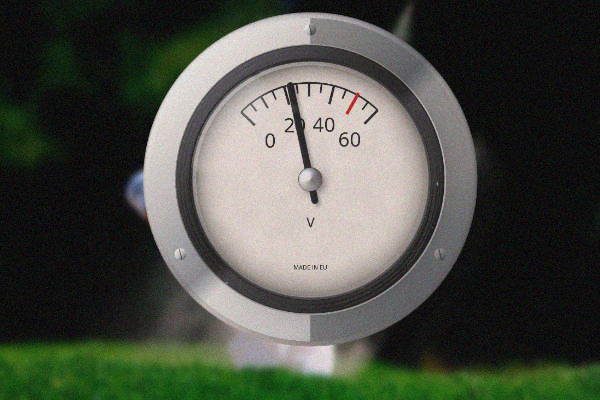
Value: 22.5 V
